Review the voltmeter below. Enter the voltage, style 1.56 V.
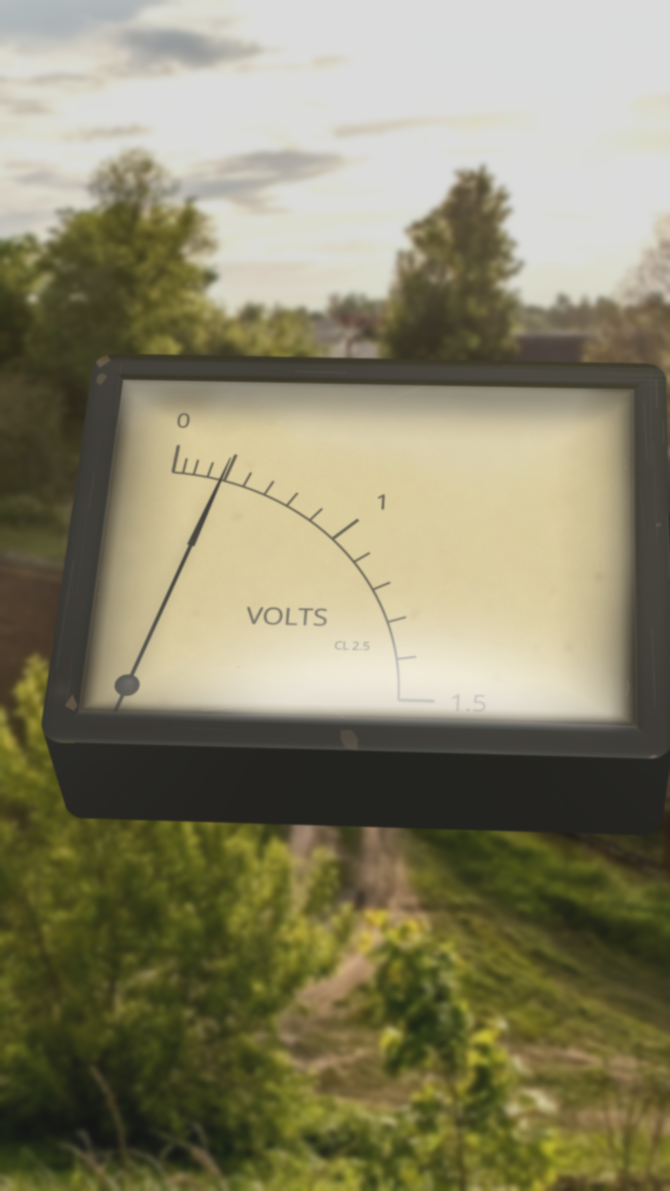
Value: 0.5 V
